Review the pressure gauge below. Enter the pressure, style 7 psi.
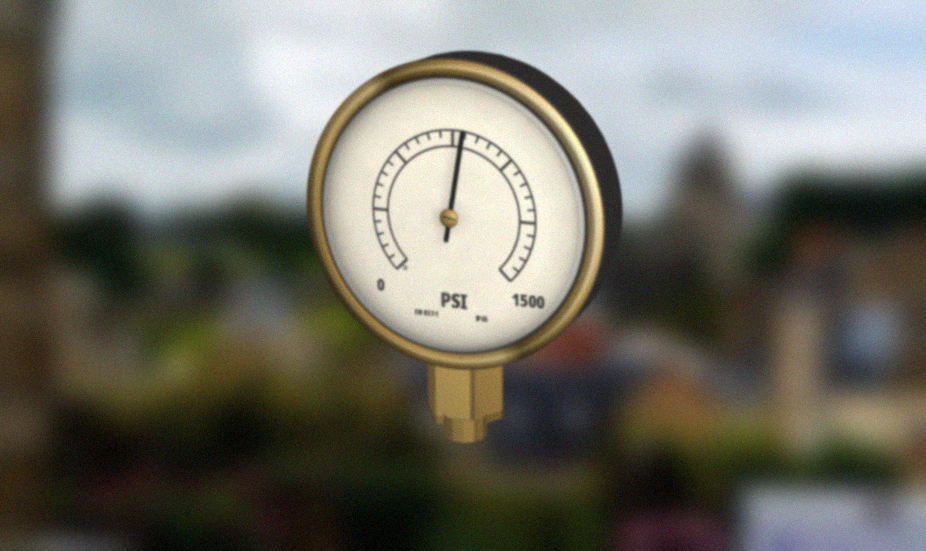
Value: 800 psi
